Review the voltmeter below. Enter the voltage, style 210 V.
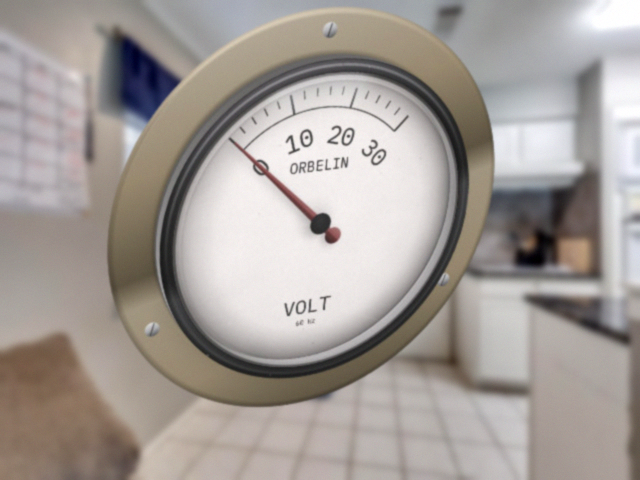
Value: 0 V
